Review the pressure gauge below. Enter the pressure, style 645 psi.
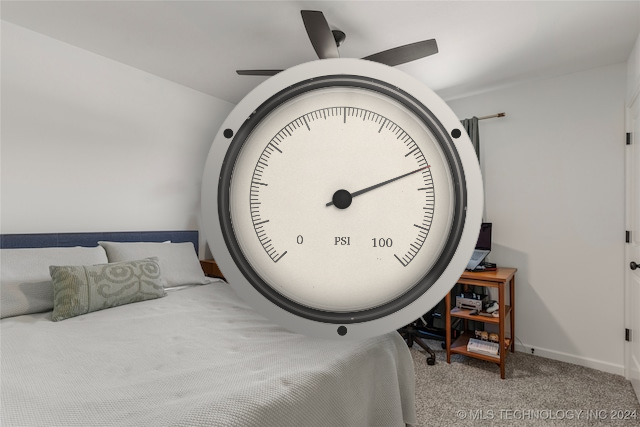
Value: 75 psi
